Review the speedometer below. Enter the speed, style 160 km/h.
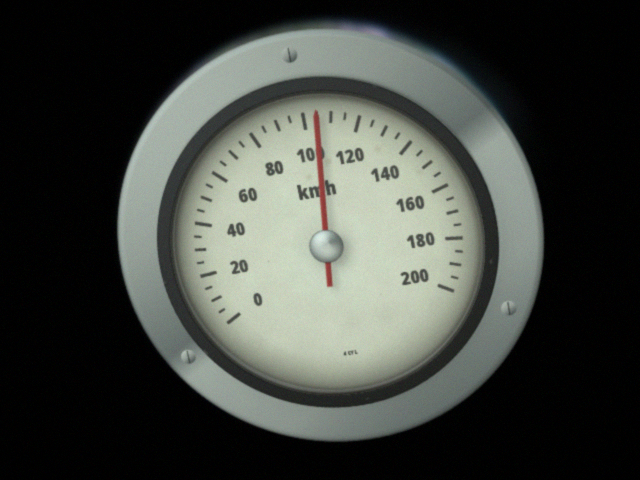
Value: 105 km/h
